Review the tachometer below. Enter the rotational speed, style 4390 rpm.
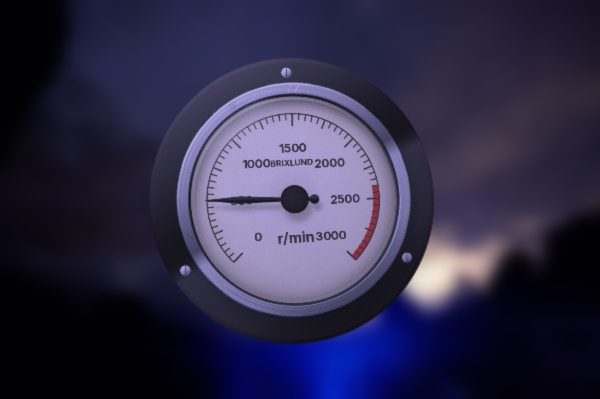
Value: 500 rpm
